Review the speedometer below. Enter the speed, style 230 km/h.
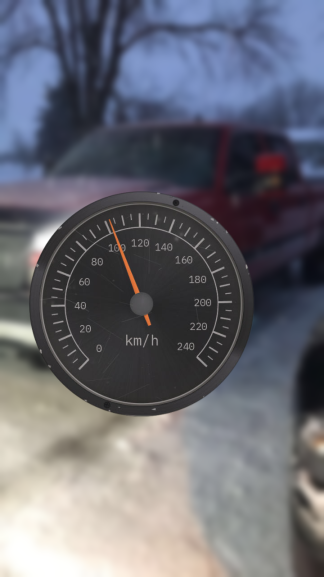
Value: 102.5 km/h
